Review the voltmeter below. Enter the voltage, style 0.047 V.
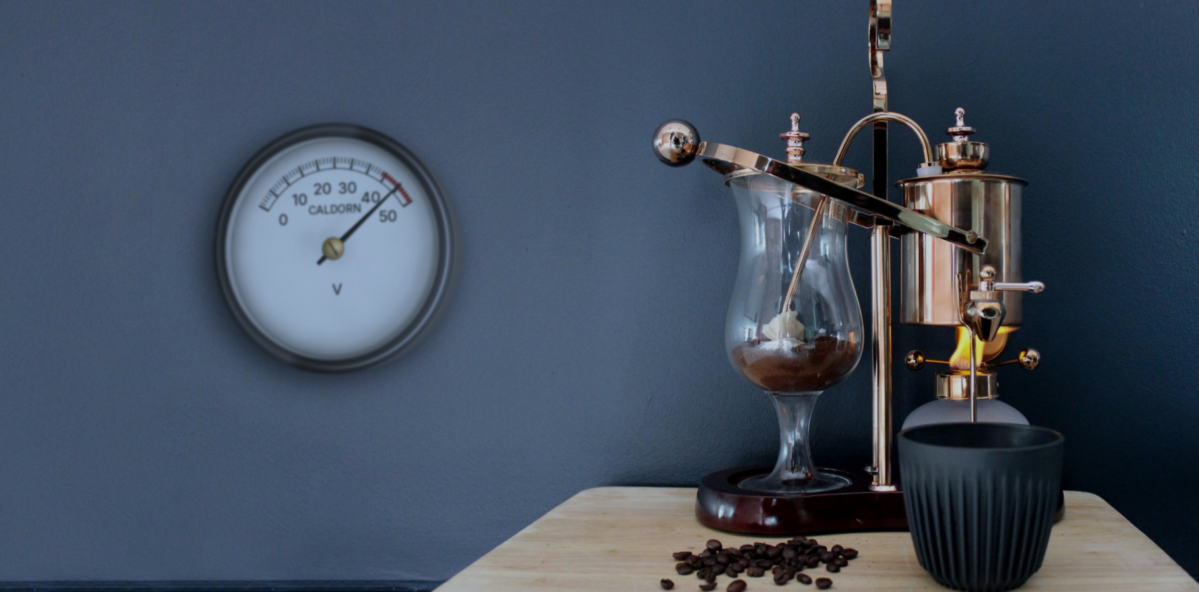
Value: 45 V
